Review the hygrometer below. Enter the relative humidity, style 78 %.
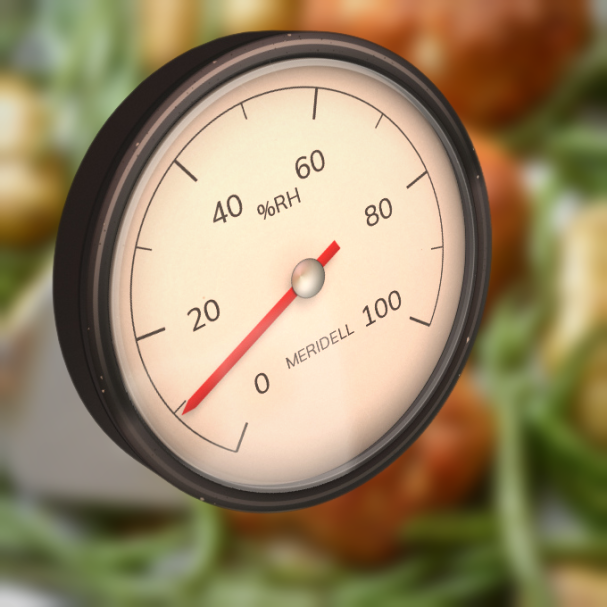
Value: 10 %
